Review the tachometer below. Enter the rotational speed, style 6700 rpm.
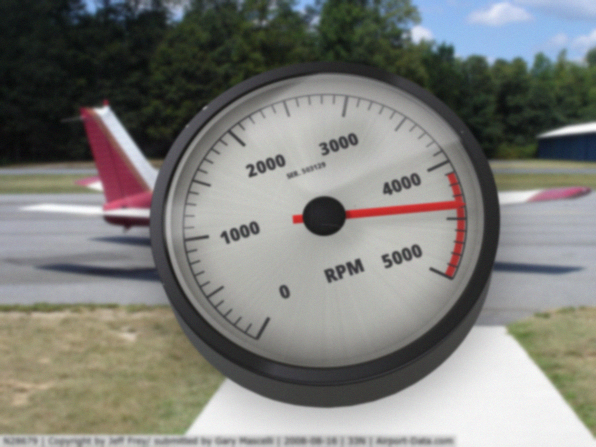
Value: 4400 rpm
